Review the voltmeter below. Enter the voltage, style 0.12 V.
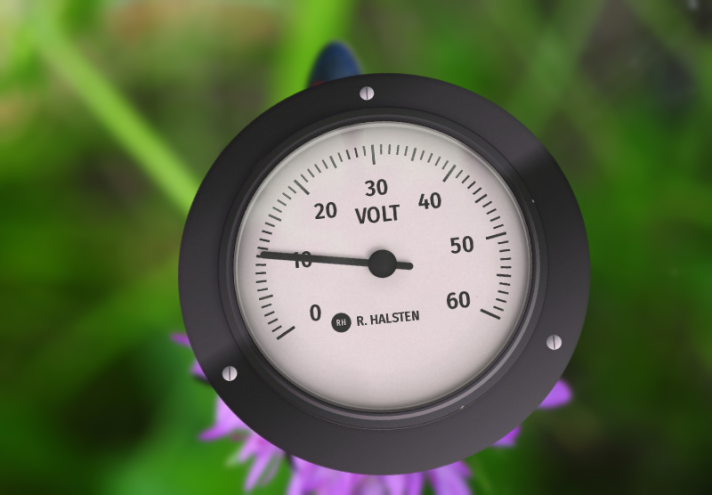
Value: 10 V
